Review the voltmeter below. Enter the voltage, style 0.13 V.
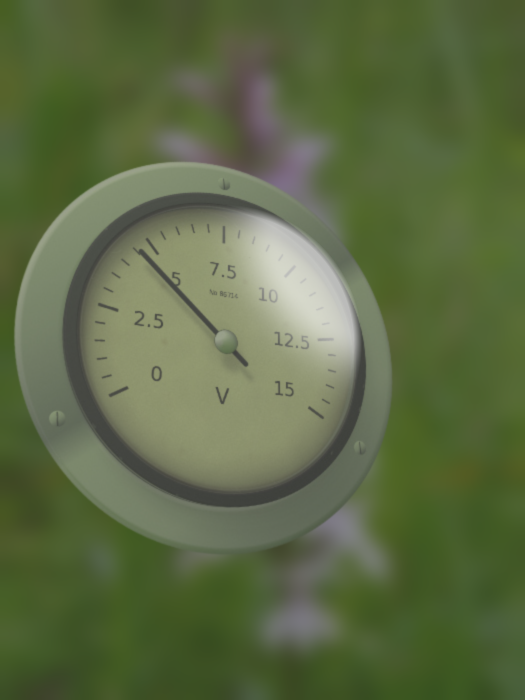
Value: 4.5 V
